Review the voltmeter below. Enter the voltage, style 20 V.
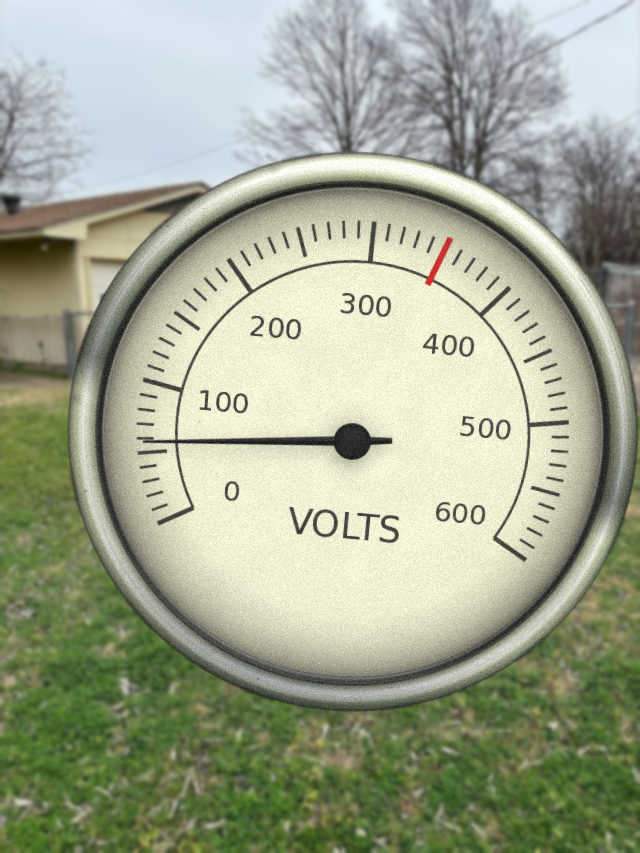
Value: 60 V
